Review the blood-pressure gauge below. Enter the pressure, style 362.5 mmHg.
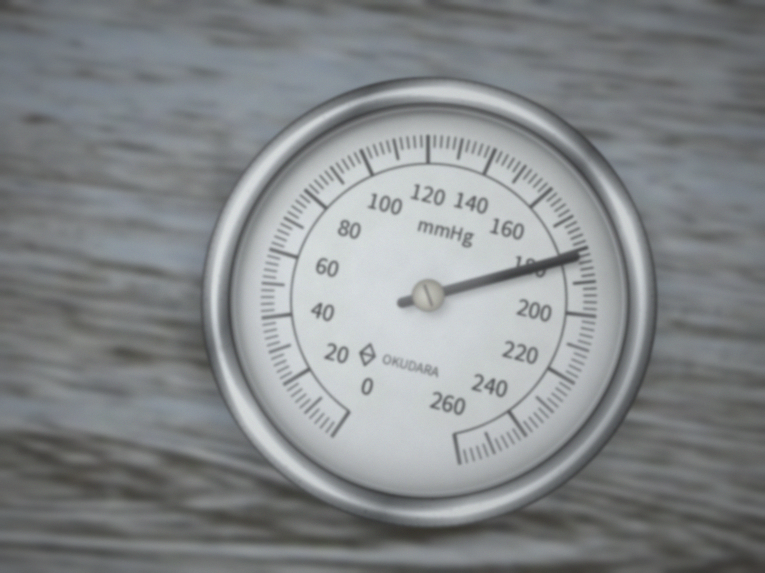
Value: 182 mmHg
